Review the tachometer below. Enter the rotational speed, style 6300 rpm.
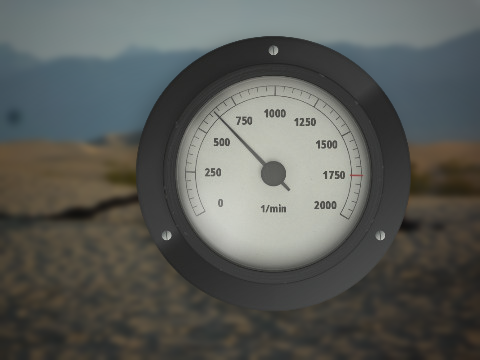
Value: 625 rpm
